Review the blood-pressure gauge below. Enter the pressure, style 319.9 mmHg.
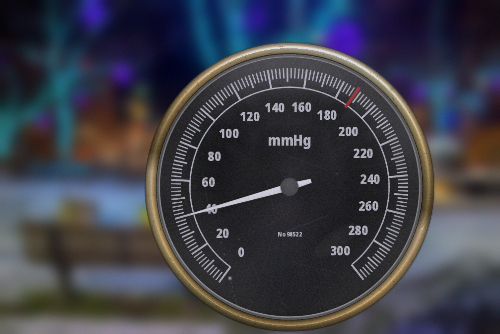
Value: 40 mmHg
